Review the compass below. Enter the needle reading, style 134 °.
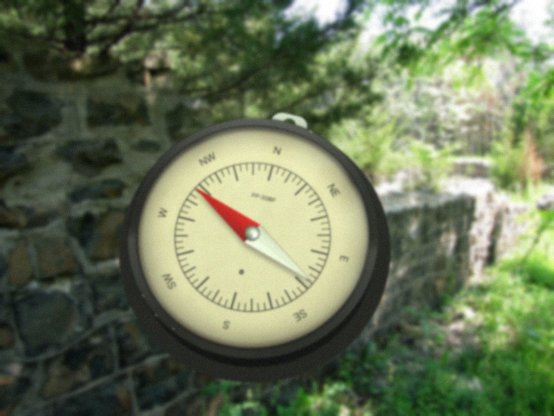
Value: 295 °
